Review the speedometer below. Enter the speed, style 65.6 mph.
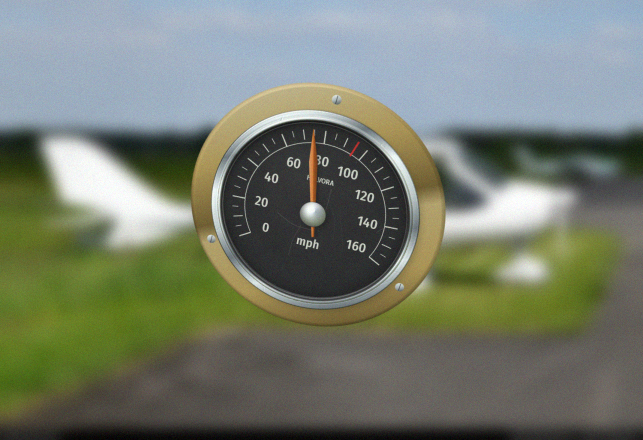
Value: 75 mph
